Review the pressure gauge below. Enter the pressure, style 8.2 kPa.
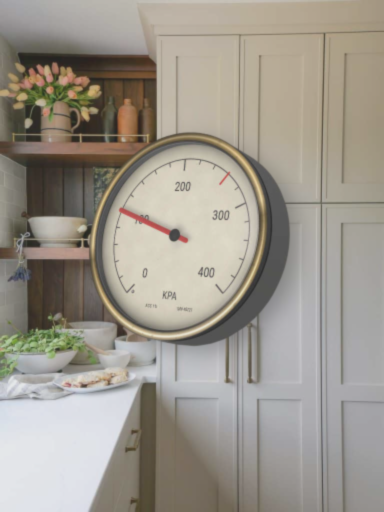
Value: 100 kPa
